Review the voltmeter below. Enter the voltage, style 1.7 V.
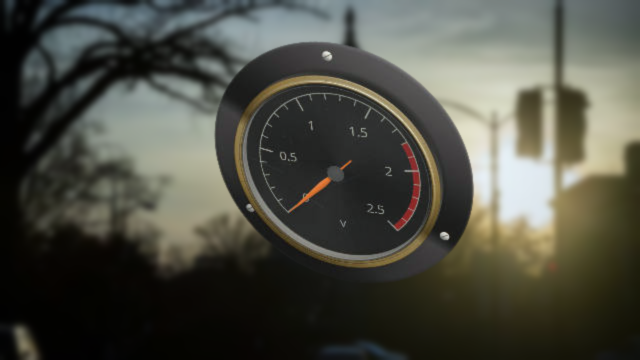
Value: 0 V
